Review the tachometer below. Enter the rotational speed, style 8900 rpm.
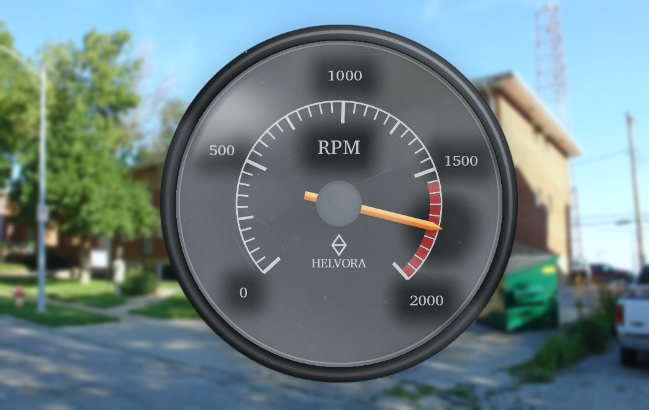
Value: 1750 rpm
